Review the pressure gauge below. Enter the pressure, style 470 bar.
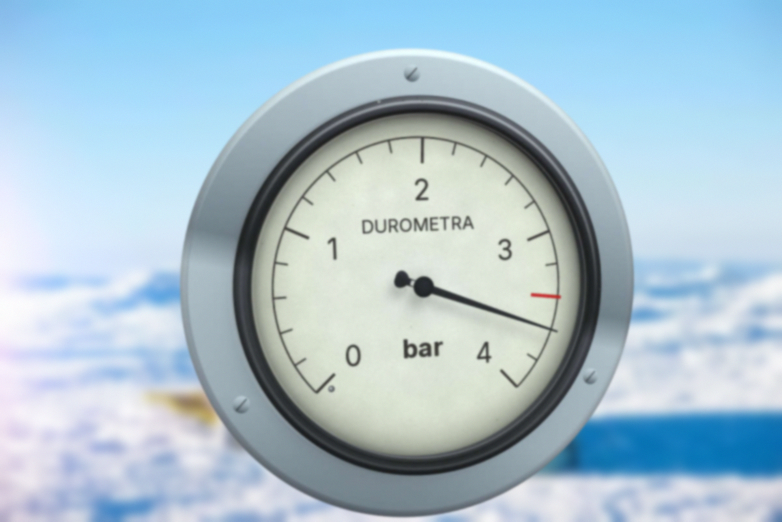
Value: 3.6 bar
